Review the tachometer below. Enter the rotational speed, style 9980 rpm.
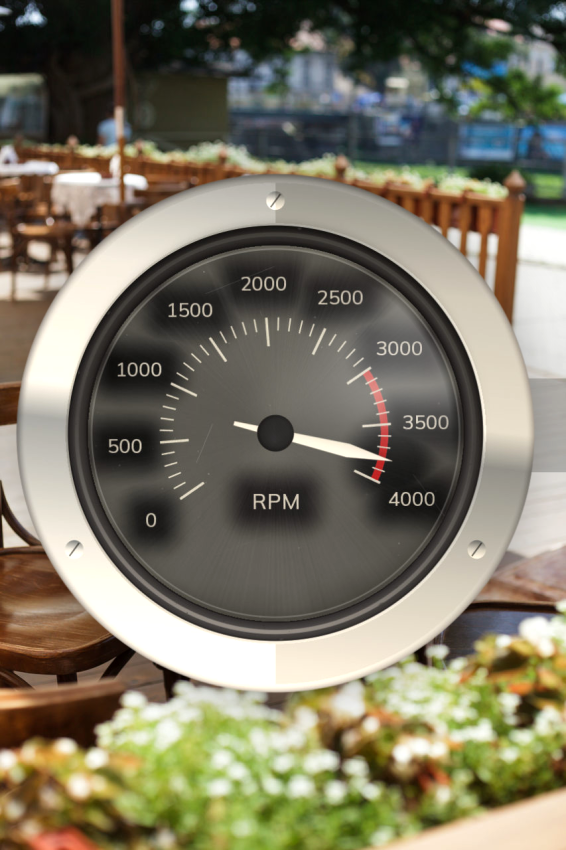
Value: 3800 rpm
